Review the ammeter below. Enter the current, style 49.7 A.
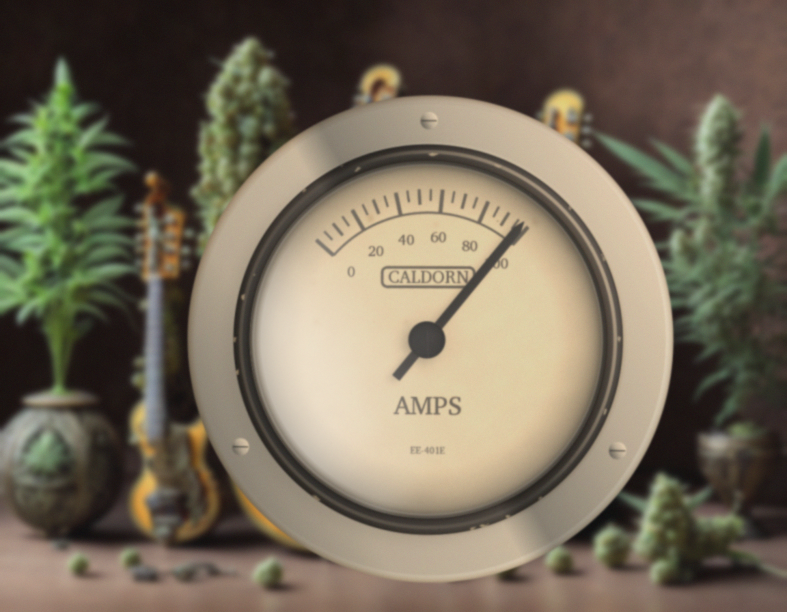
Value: 97.5 A
